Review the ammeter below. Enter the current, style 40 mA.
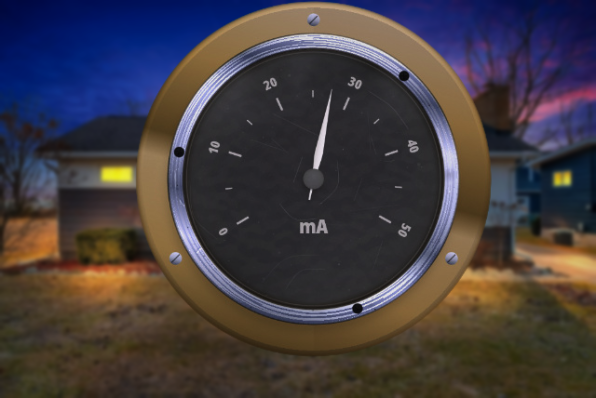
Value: 27.5 mA
